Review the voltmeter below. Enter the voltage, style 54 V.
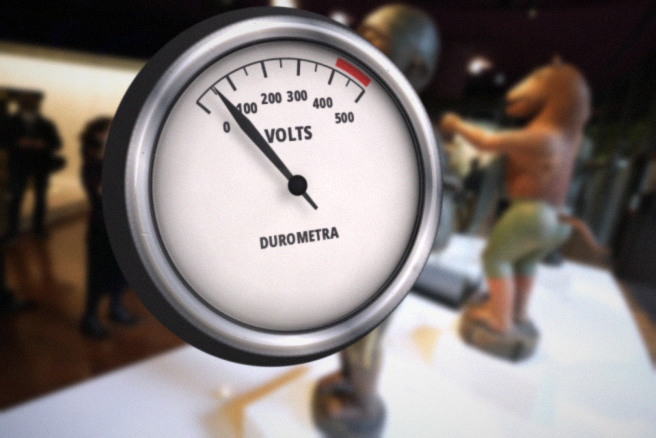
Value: 50 V
